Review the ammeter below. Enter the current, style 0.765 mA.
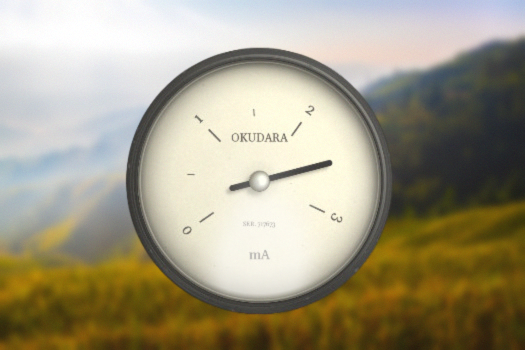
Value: 2.5 mA
